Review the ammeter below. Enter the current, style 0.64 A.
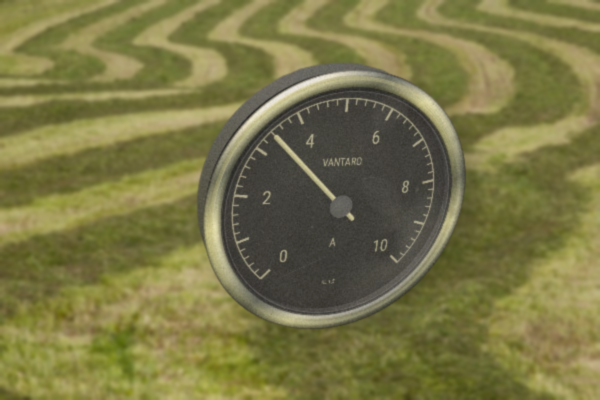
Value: 3.4 A
